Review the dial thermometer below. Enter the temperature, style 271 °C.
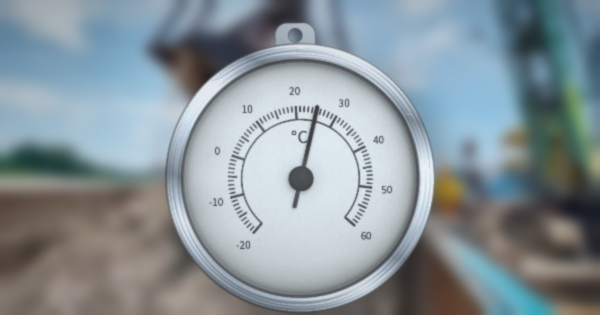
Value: 25 °C
